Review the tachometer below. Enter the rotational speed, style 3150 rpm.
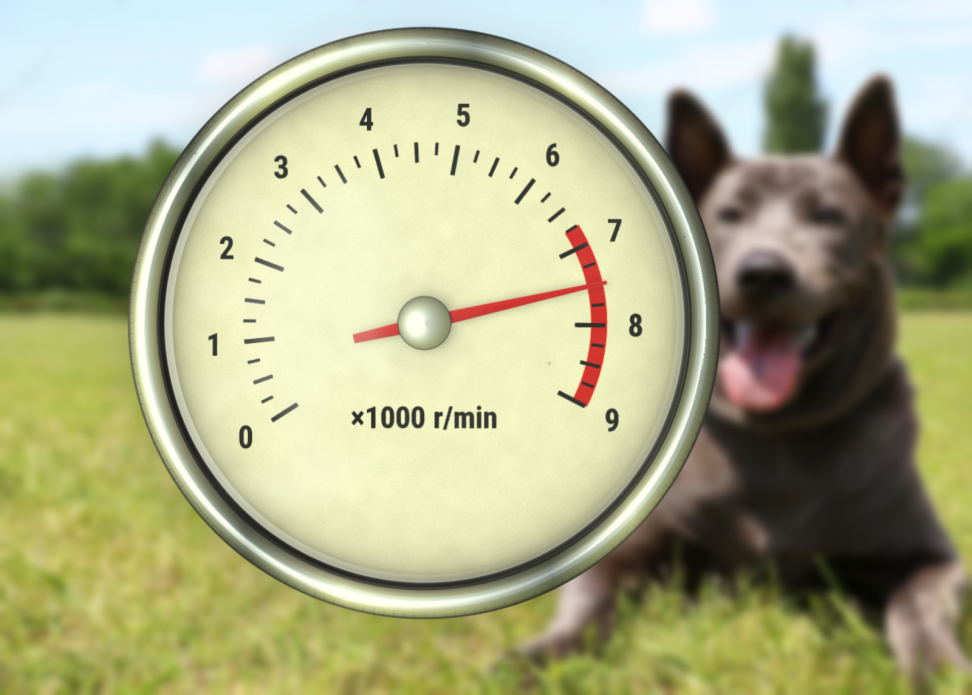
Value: 7500 rpm
